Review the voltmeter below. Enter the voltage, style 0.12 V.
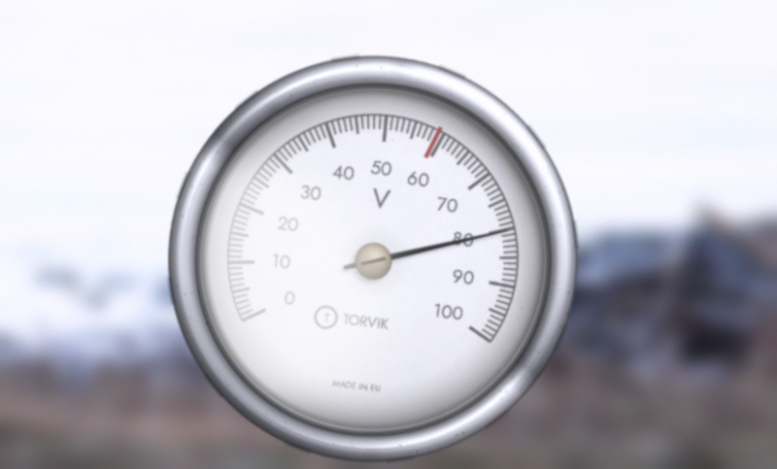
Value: 80 V
